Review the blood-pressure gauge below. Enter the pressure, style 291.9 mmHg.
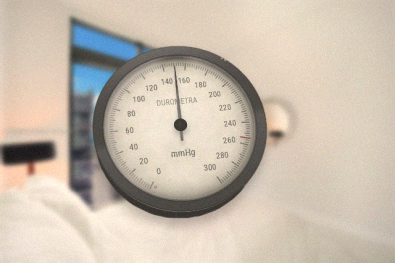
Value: 150 mmHg
